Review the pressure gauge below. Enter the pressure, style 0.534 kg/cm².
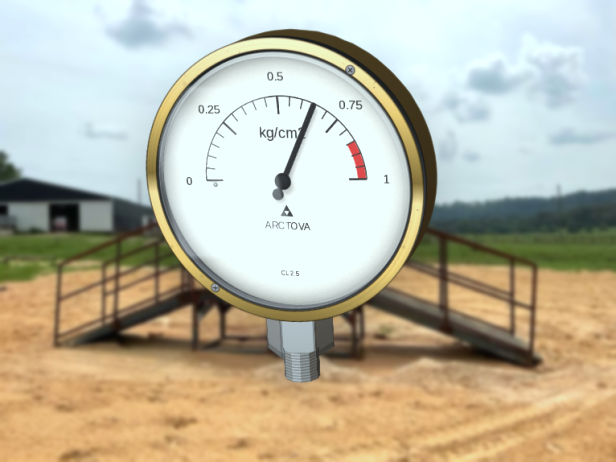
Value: 0.65 kg/cm²
